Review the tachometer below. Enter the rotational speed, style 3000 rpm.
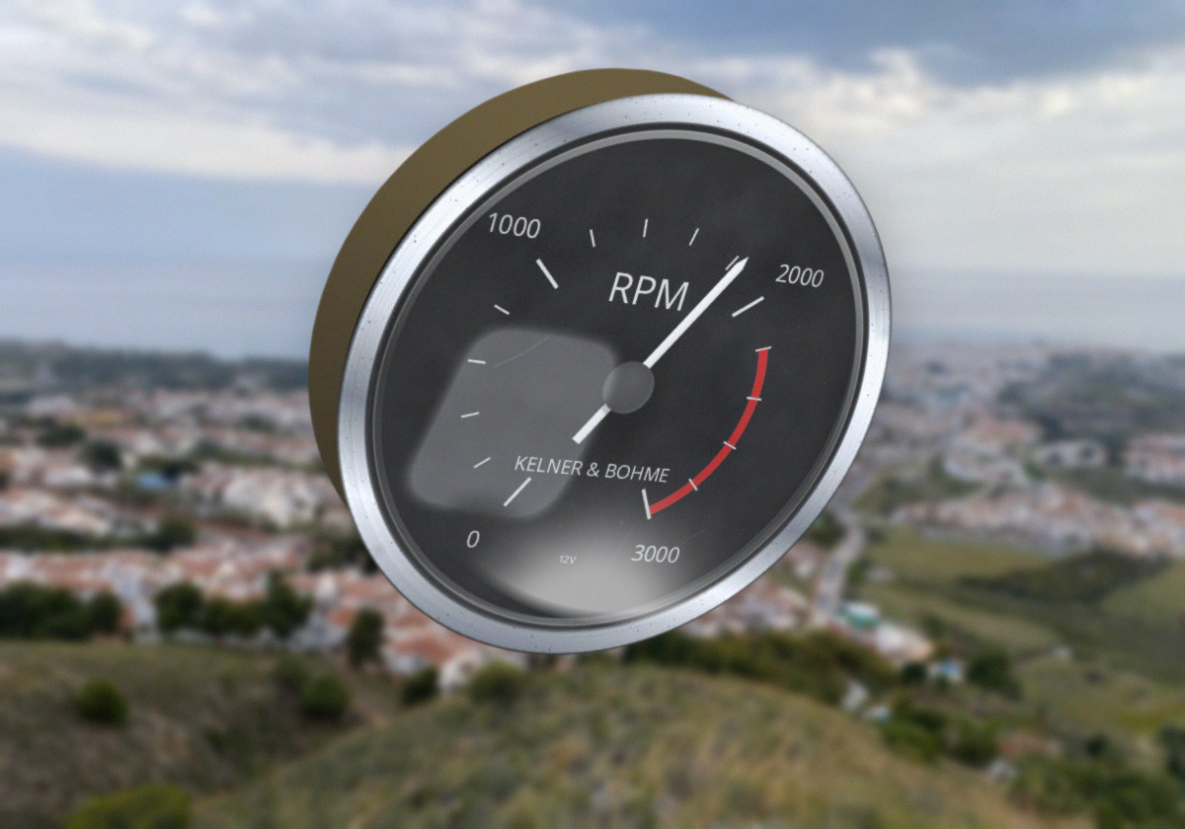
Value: 1800 rpm
